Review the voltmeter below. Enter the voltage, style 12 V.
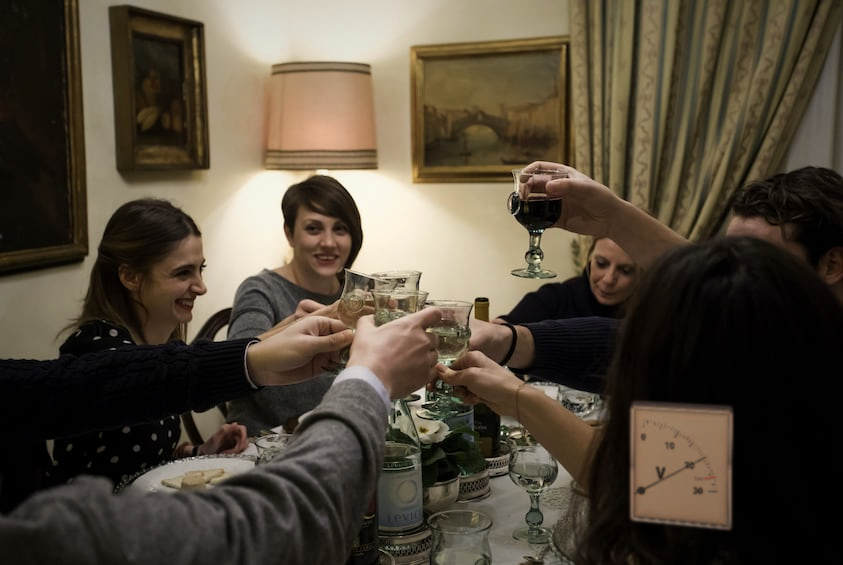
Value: 20 V
